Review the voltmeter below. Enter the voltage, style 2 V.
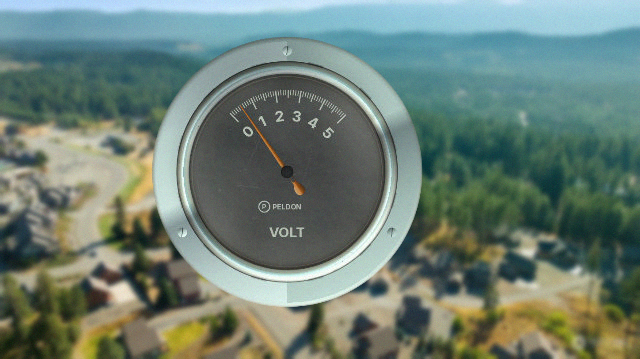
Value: 0.5 V
